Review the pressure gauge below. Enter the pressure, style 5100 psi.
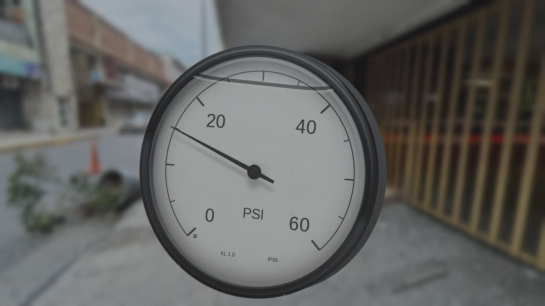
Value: 15 psi
